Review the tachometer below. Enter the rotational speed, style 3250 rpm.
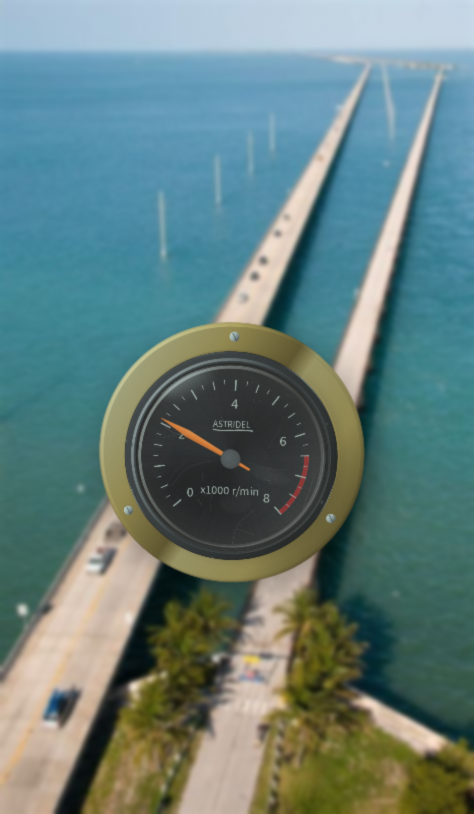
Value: 2125 rpm
